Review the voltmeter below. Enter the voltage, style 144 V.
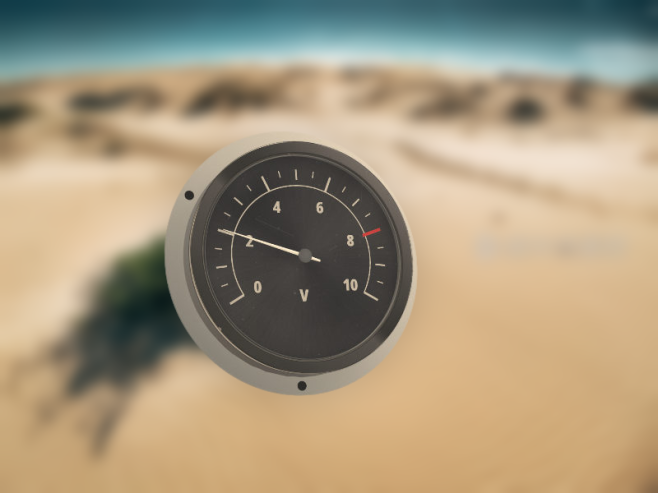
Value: 2 V
